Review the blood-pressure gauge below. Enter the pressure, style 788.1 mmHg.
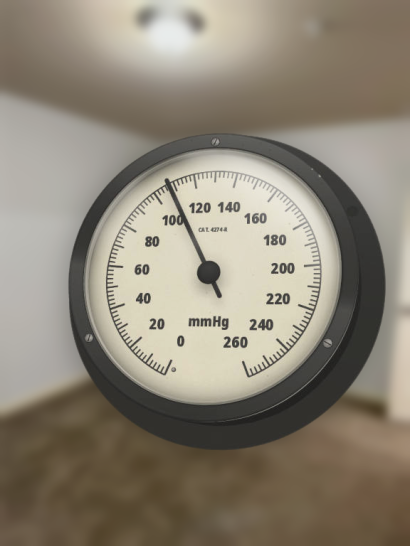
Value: 108 mmHg
